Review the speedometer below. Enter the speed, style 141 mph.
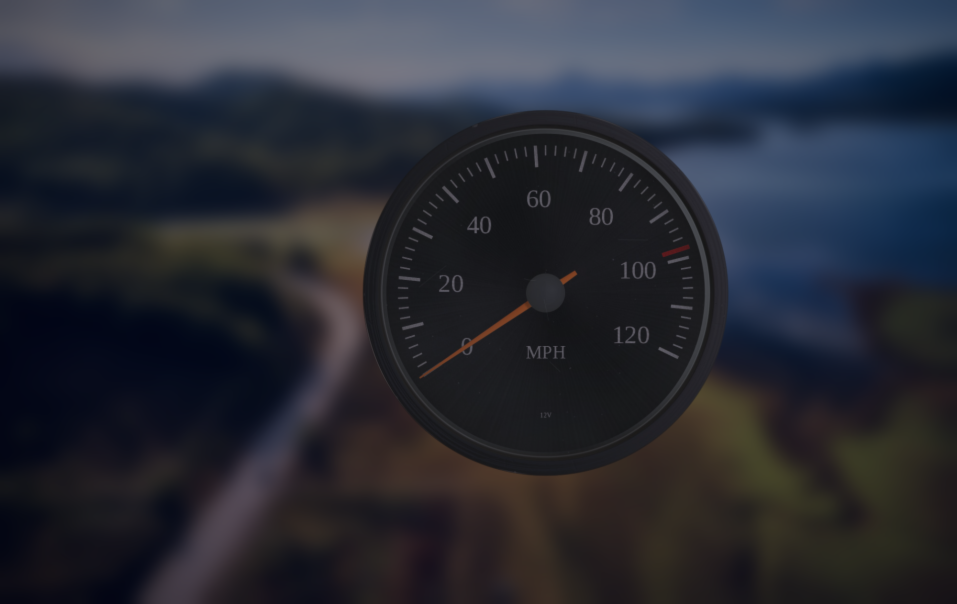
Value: 0 mph
